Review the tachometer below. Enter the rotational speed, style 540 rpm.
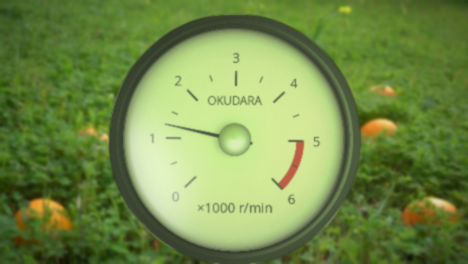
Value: 1250 rpm
